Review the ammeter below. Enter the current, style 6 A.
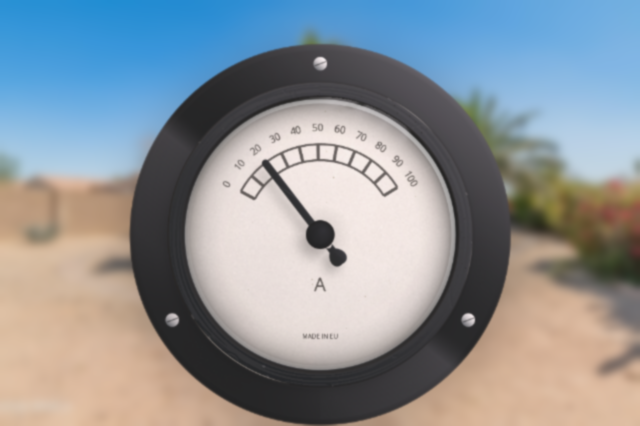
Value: 20 A
